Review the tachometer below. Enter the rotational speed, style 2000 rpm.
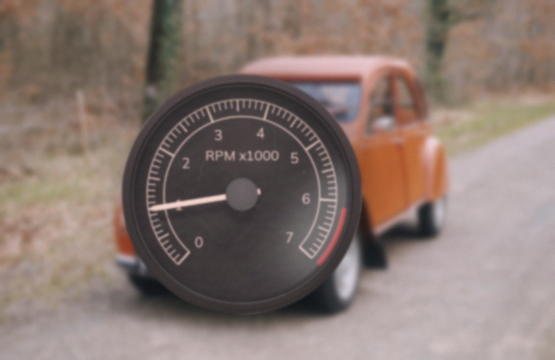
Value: 1000 rpm
